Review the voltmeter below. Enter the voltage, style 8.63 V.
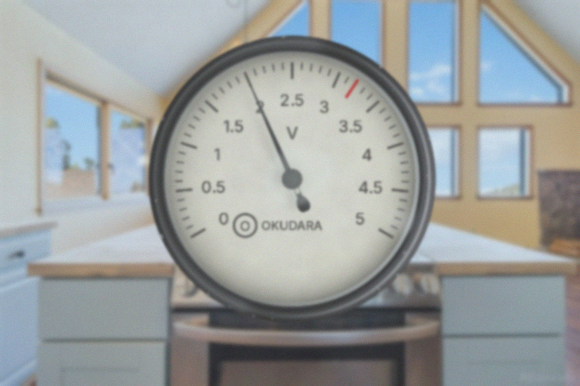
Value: 2 V
